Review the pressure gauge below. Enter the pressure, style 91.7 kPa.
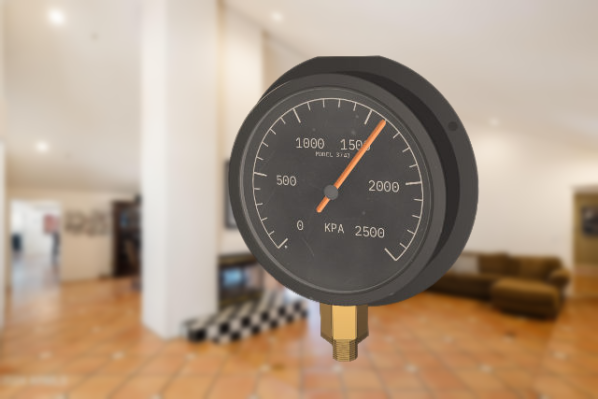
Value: 1600 kPa
